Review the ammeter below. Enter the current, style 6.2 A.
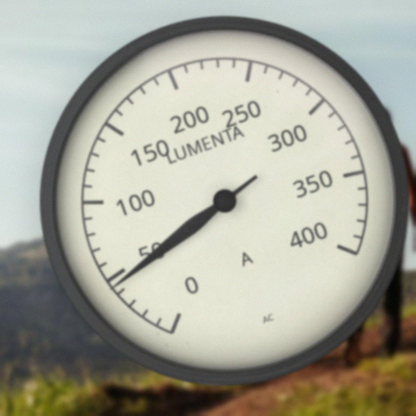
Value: 45 A
